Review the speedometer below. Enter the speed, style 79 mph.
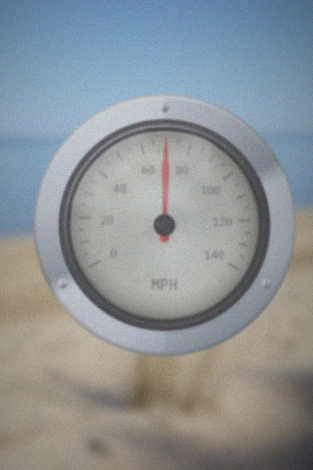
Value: 70 mph
